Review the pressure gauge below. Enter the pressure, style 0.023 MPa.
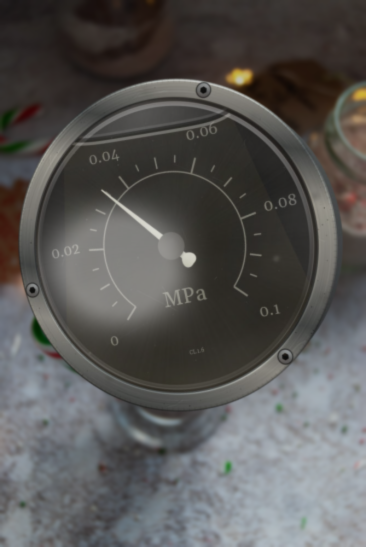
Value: 0.035 MPa
